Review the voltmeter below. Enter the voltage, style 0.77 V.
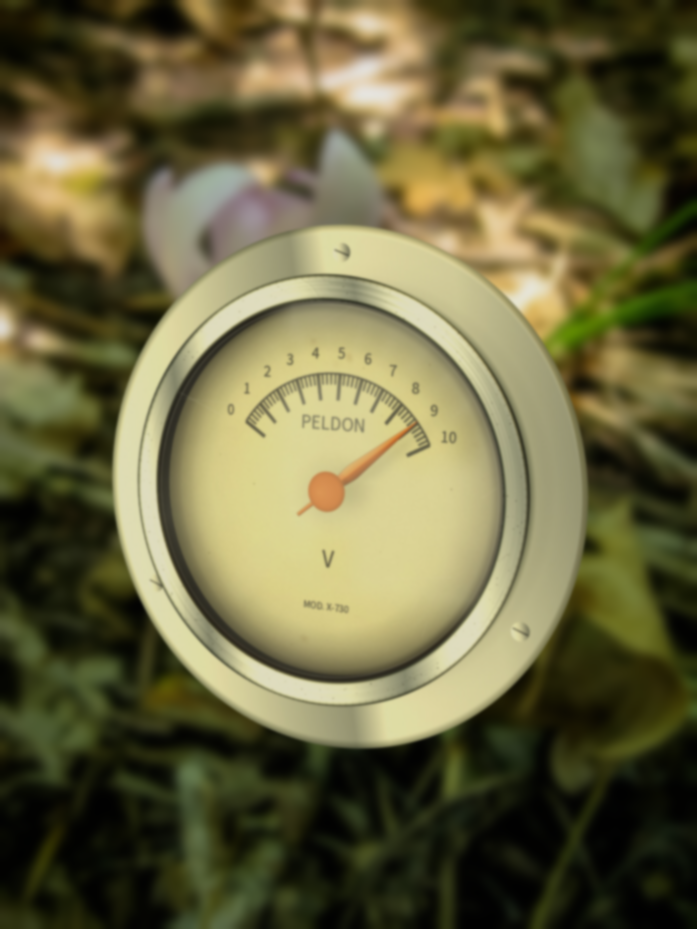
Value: 9 V
